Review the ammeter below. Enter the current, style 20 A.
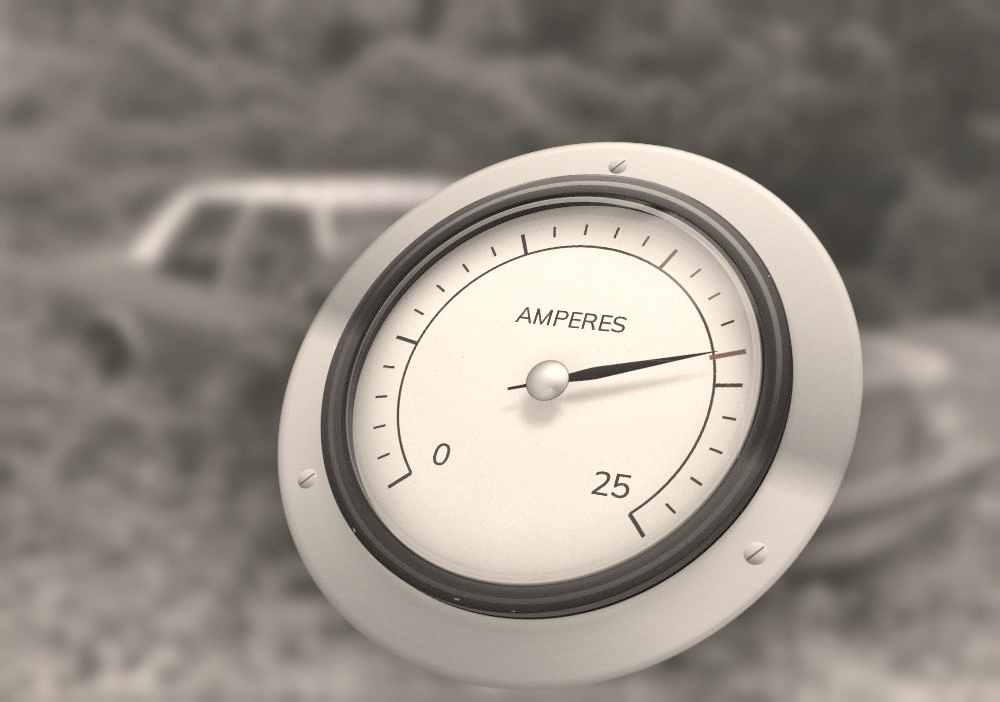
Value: 19 A
